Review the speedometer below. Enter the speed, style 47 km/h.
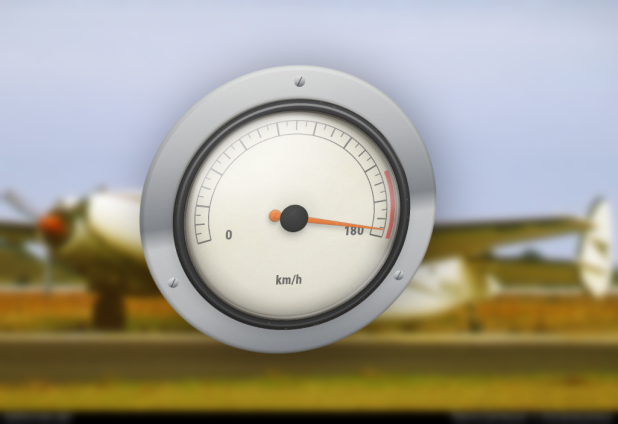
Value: 175 km/h
